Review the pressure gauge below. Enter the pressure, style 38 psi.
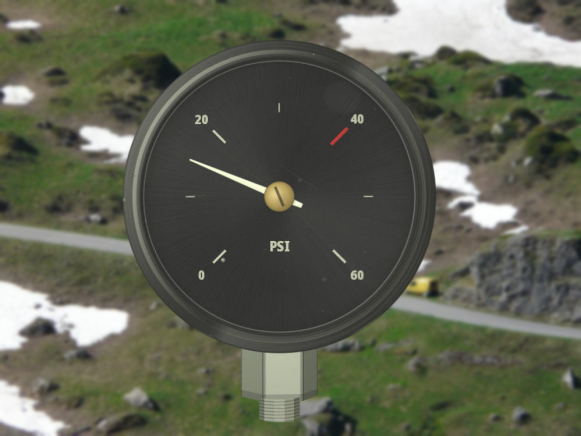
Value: 15 psi
